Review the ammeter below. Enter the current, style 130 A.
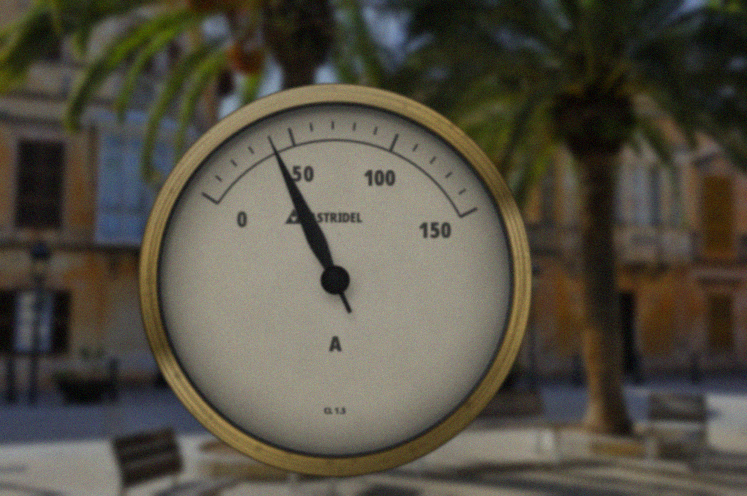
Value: 40 A
